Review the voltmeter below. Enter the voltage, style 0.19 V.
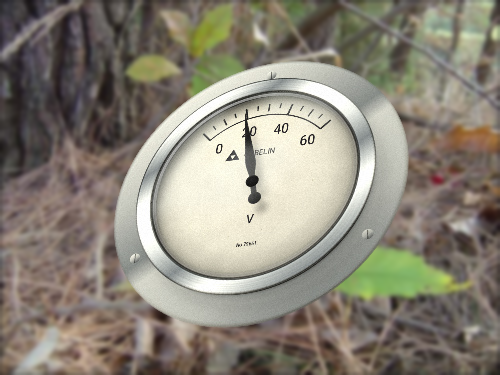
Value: 20 V
